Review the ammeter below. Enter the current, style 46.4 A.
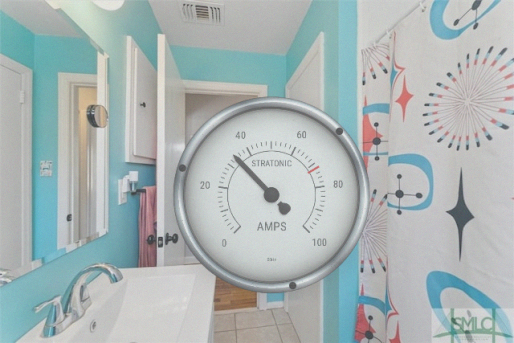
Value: 34 A
